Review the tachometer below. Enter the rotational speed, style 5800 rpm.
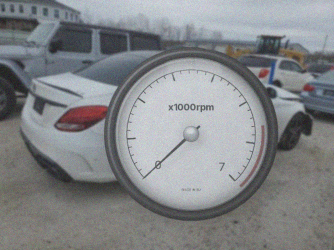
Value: 0 rpm
